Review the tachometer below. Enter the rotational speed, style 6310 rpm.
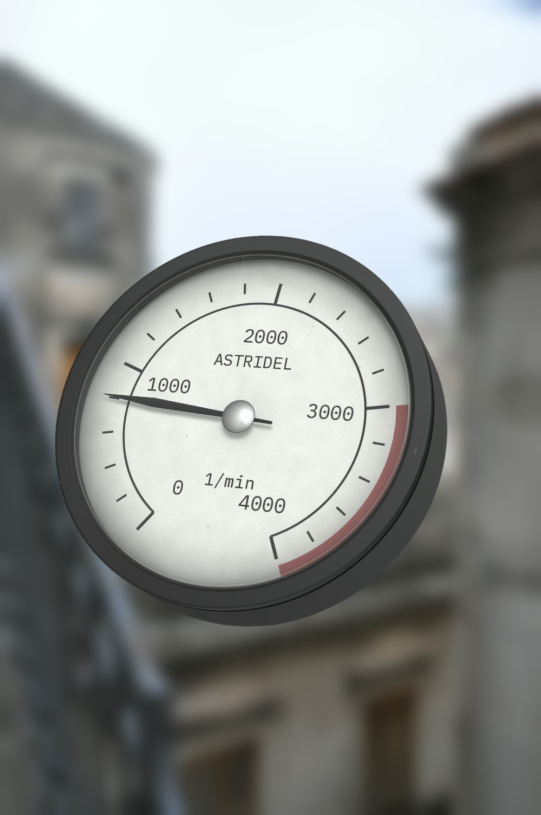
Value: 800 rpm
